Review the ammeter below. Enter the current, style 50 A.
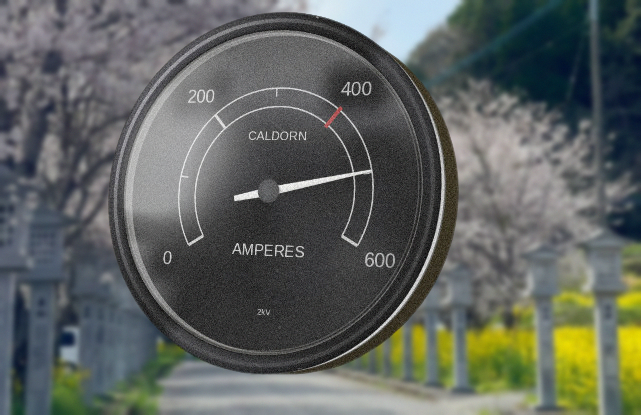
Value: 500 A
